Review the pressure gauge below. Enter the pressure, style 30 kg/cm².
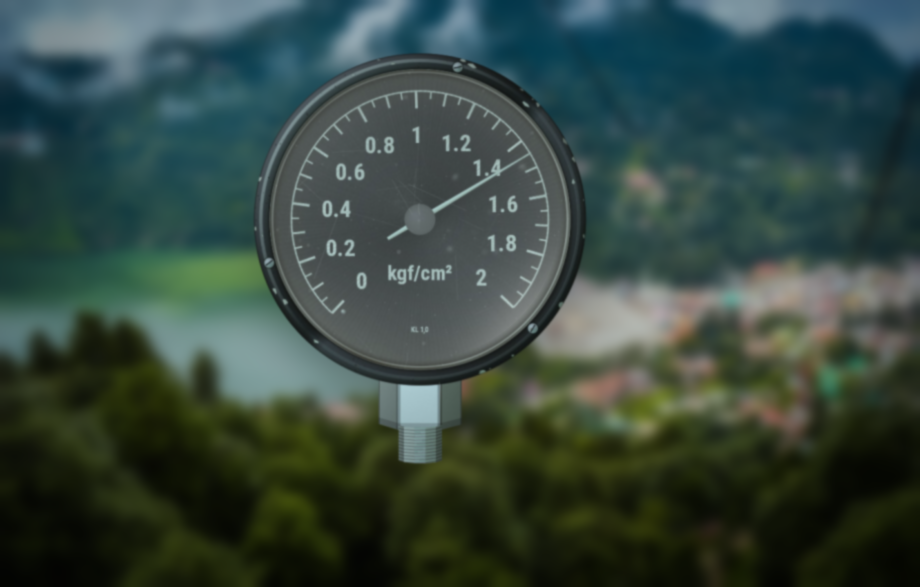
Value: 1.45 kg/cm²
